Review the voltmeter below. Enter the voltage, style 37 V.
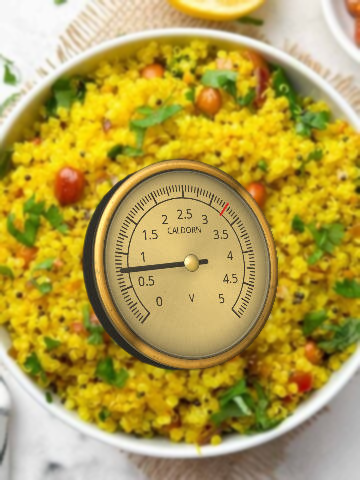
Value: 0.75 V
